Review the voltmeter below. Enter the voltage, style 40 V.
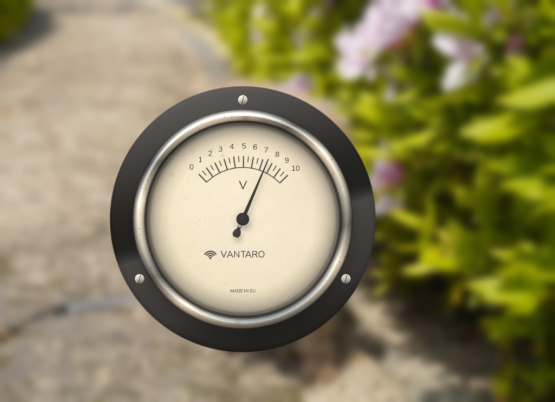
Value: 7.5 V
